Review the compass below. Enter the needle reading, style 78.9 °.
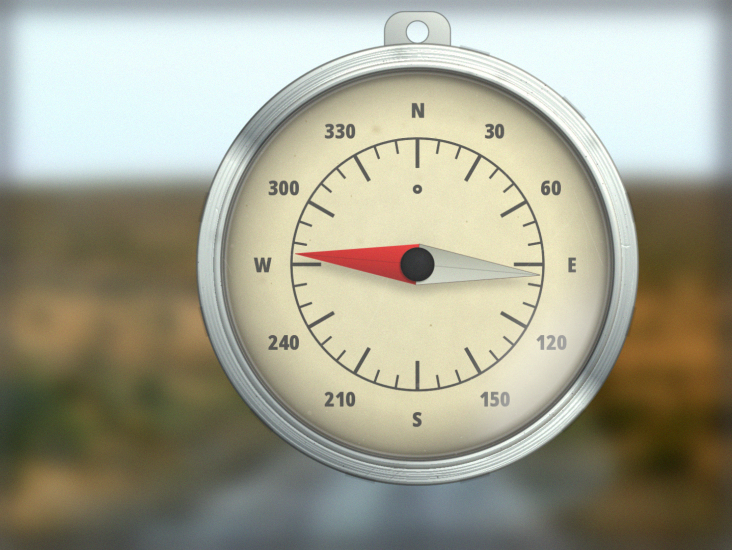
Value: 275 °
